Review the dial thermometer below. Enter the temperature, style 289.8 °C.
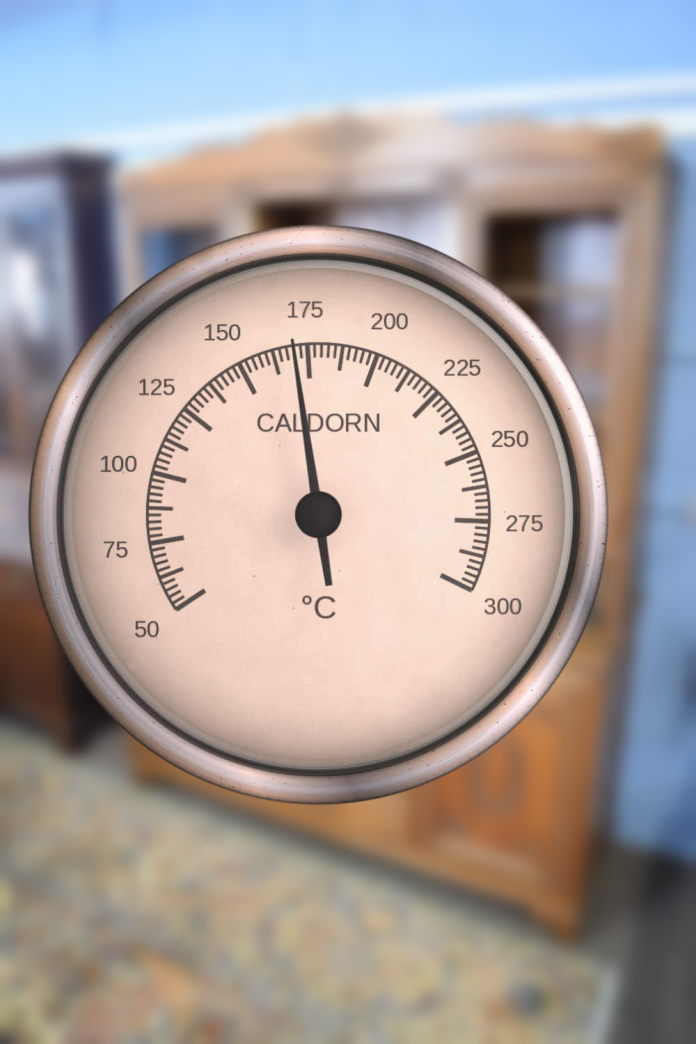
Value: 170 °C
